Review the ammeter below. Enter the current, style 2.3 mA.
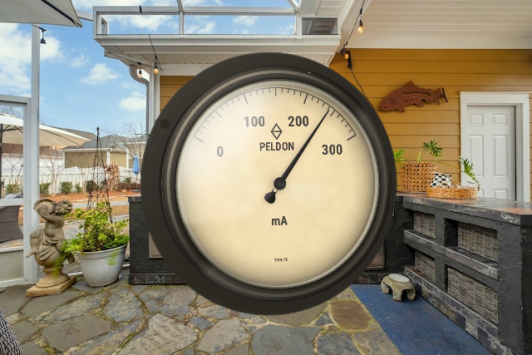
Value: 240 mA
